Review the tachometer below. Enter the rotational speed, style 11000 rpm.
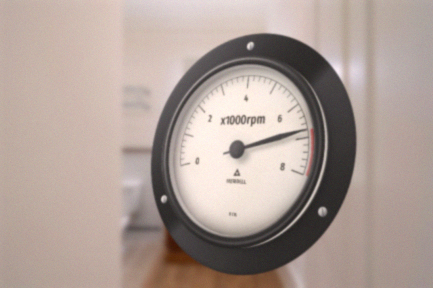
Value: 6800 rpm
